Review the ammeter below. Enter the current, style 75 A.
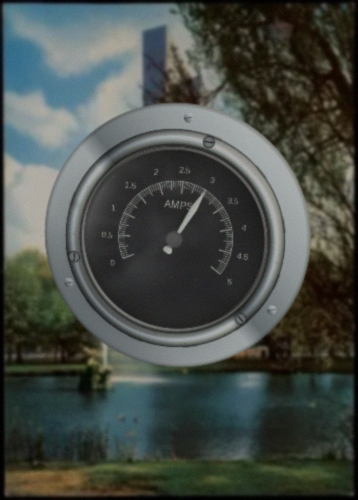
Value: 3 A
